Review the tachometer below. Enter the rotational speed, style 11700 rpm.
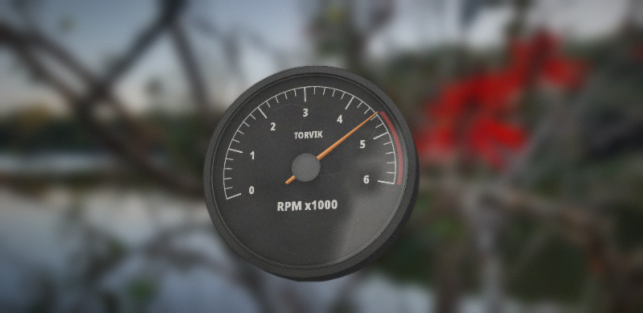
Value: 4600 rpm
